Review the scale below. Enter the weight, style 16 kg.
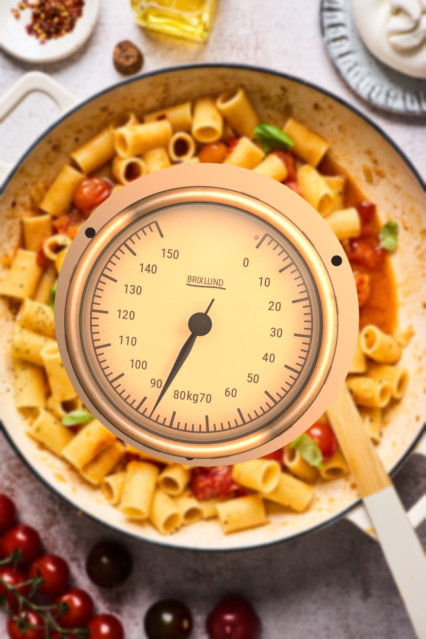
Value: 86 kg
